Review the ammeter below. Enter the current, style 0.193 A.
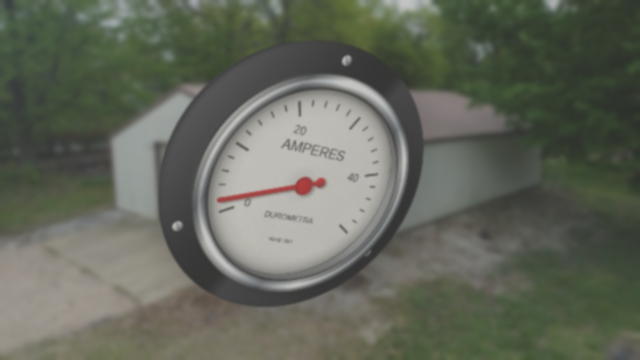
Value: 2 A
